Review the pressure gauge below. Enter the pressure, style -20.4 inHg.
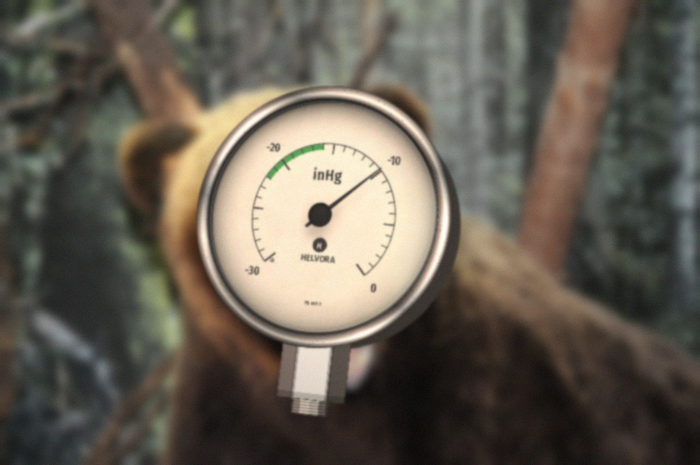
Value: -10 inHg
